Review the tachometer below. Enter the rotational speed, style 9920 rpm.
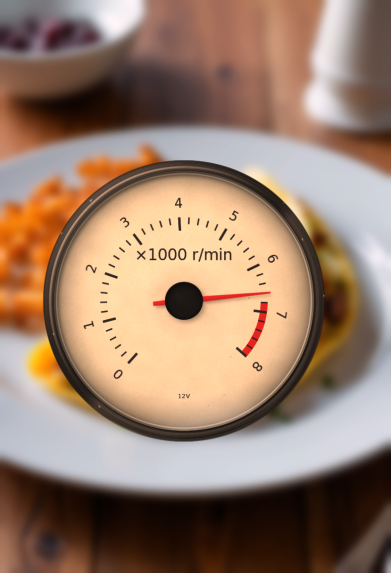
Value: 6600 rpm
